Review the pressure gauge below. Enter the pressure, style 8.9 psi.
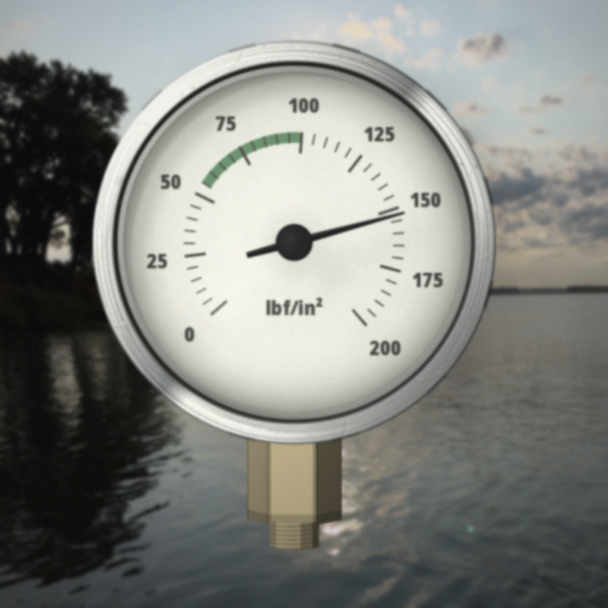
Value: 152.5 psi
